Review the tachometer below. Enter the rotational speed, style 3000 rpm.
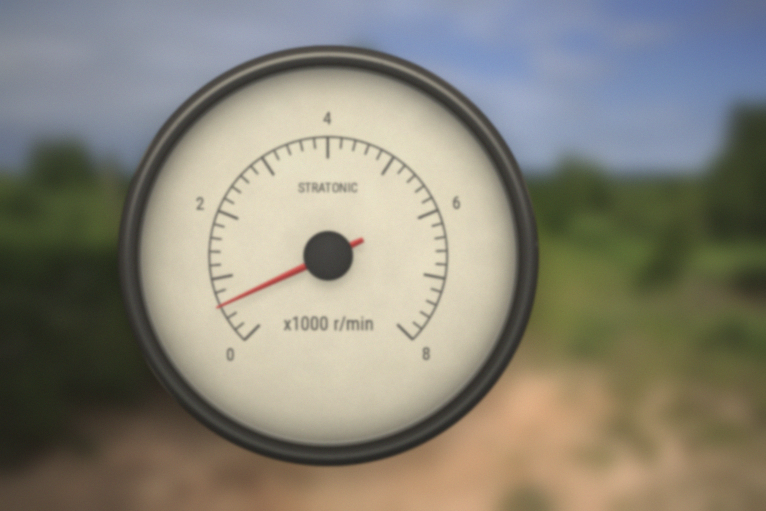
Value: 600 rpm
